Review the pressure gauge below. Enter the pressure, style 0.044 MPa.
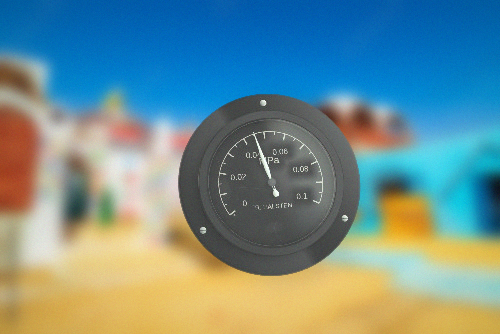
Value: 0.045 MPa
